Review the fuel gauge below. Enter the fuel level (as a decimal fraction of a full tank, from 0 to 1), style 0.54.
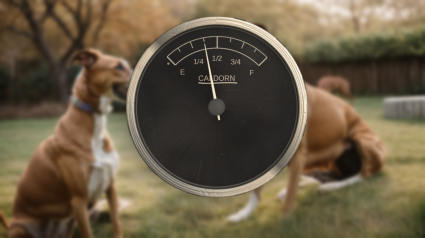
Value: 0.375
